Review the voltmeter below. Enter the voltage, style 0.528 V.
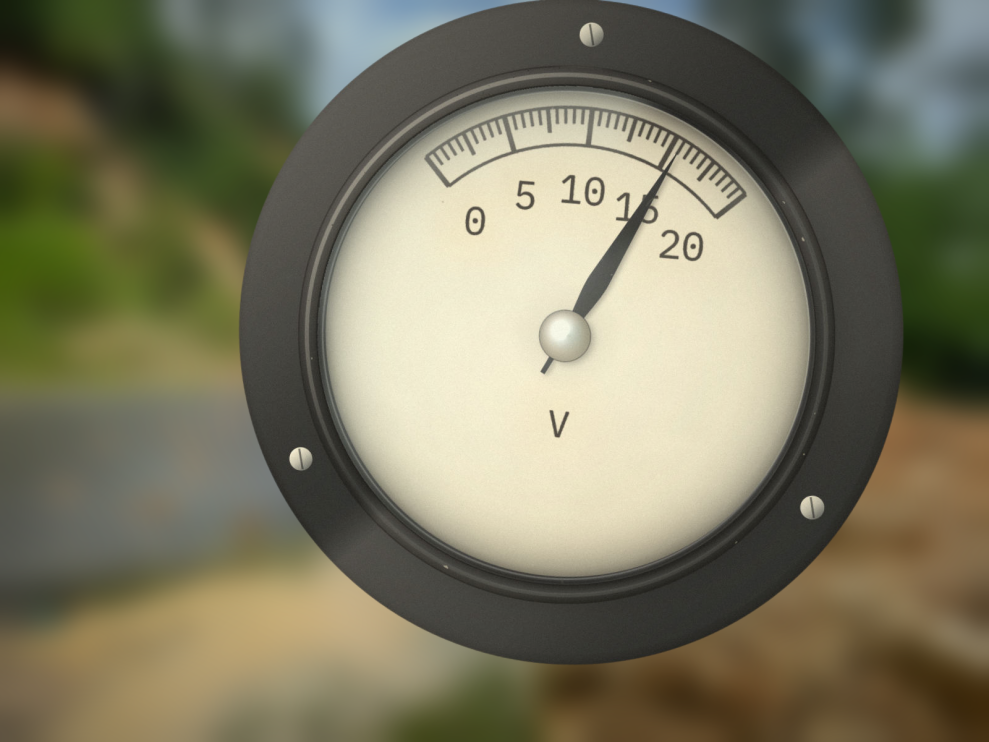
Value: 15.5 V
